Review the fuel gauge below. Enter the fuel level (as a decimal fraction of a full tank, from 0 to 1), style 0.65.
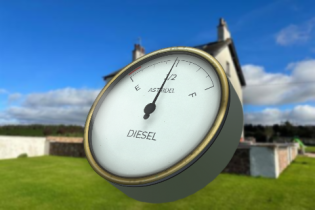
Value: 0.5
